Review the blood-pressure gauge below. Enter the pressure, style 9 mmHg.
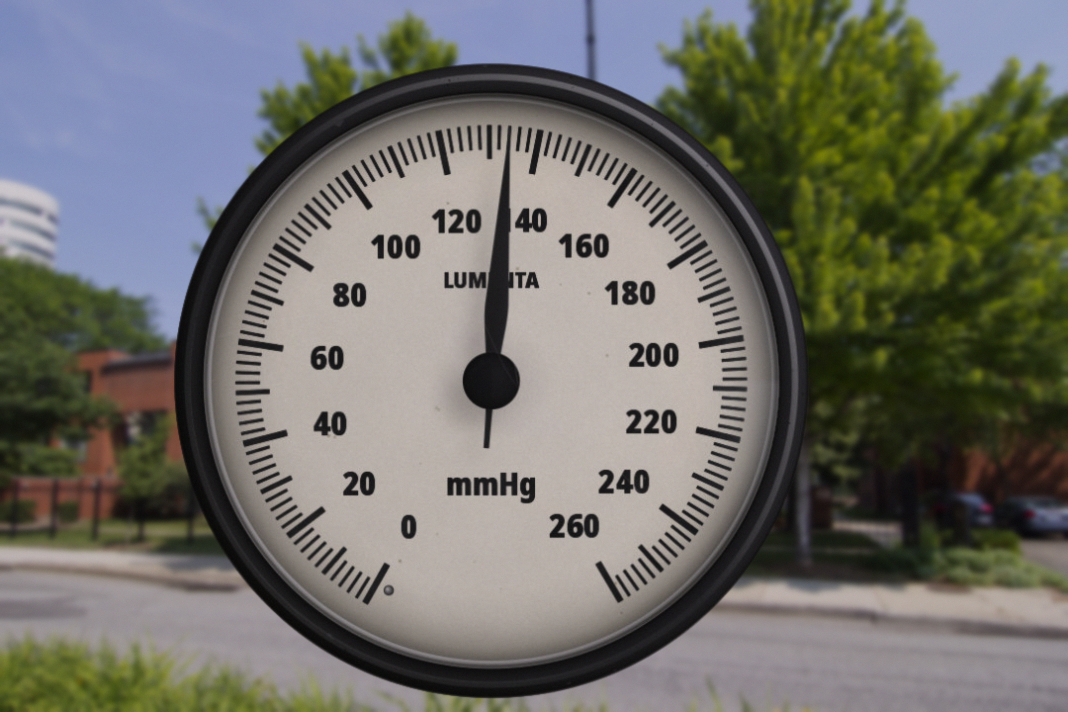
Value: 134 mmHg
